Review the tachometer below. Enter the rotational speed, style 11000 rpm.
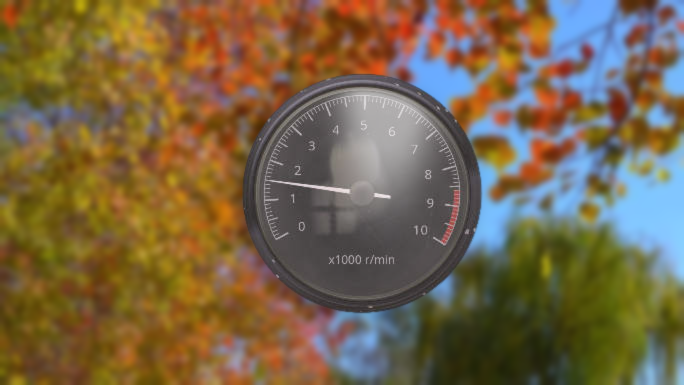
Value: 1500 rpm
